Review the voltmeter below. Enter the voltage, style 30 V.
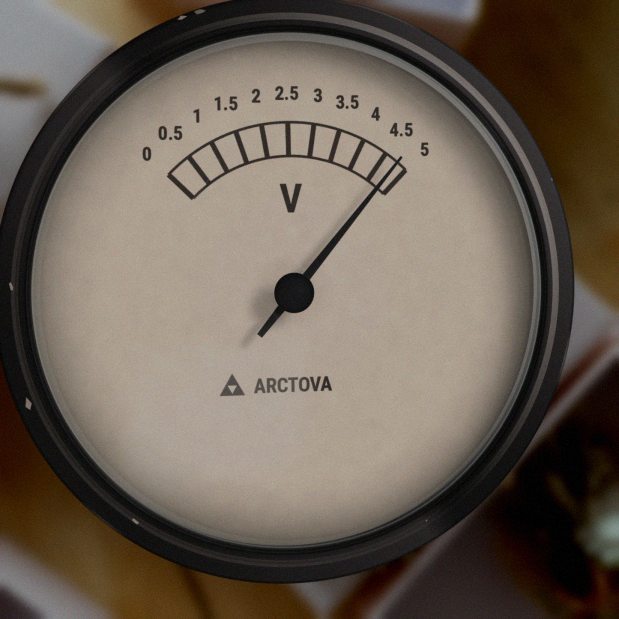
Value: 4.75 V
